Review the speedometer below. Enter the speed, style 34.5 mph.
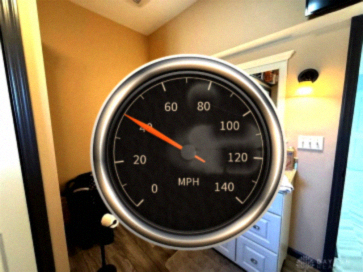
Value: 40 mph
